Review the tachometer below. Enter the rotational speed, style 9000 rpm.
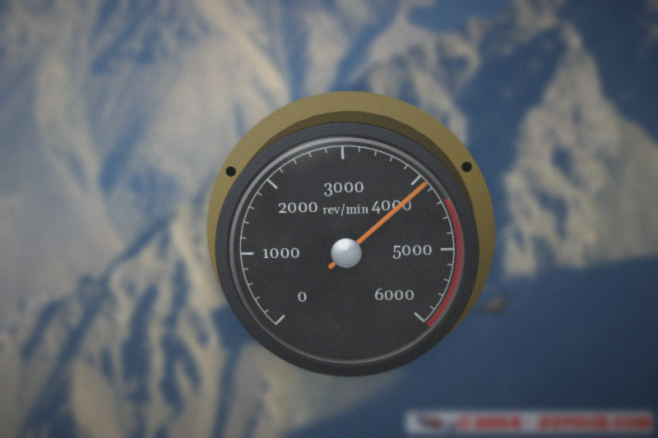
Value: 4100 rpm
